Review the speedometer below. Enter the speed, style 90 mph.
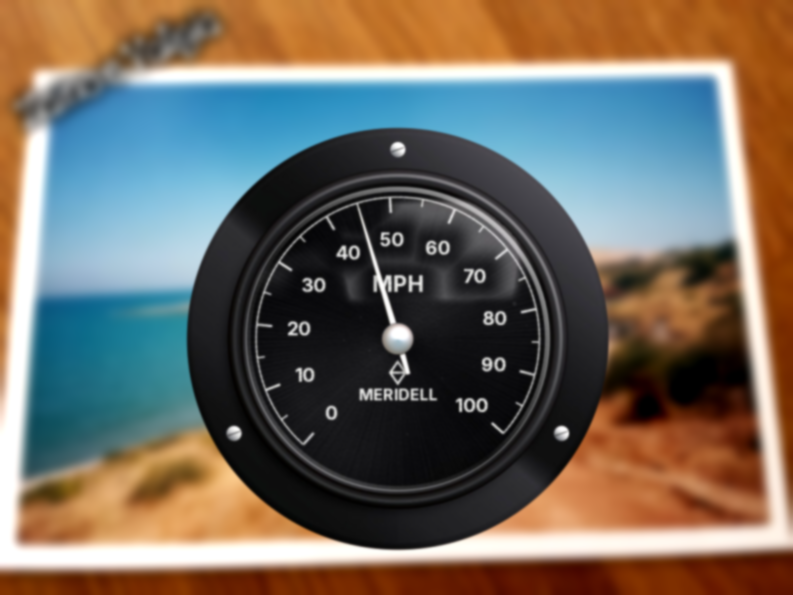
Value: 45 mph
